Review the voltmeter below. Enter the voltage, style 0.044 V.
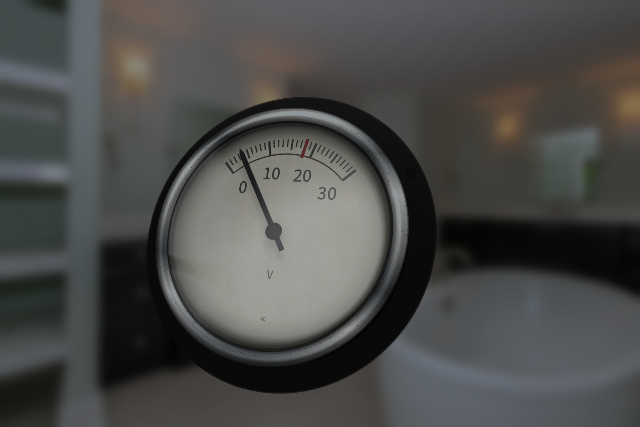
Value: 4 V
